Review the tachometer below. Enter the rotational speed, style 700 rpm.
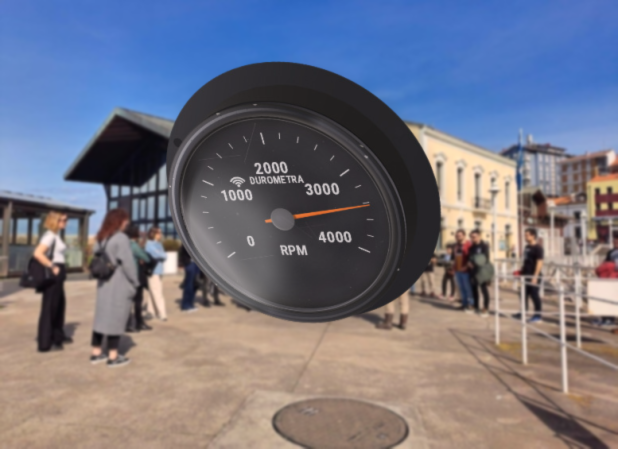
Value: 3400 rpm
